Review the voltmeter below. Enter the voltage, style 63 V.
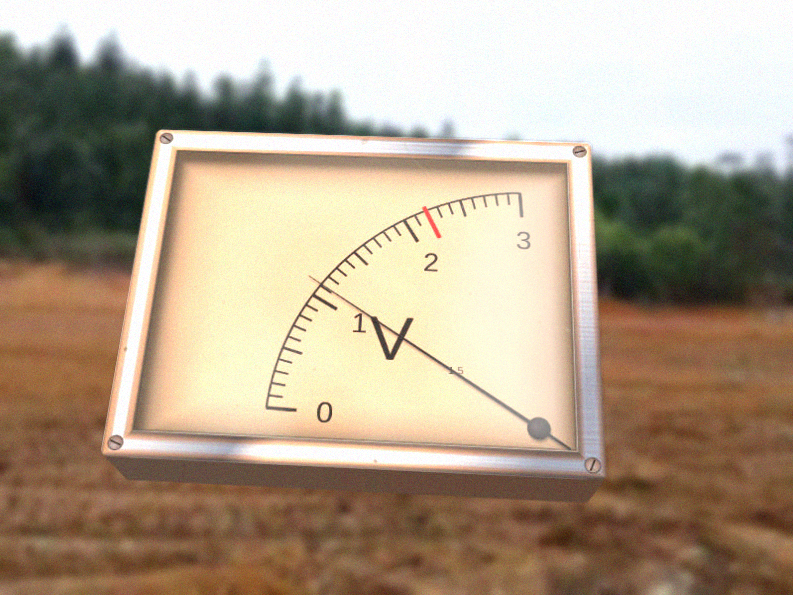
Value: 1.1 V
